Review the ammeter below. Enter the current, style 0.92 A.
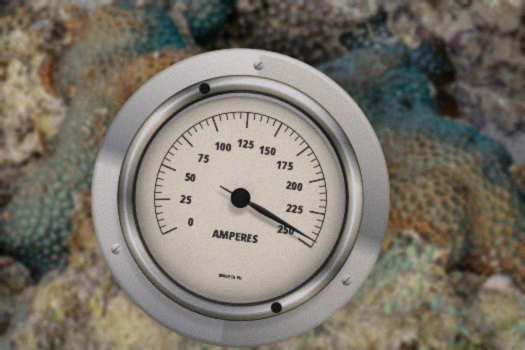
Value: 245 A
